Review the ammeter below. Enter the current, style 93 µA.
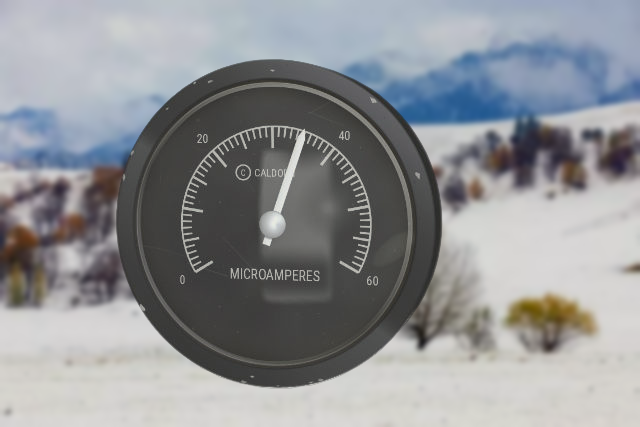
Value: 35 µA
